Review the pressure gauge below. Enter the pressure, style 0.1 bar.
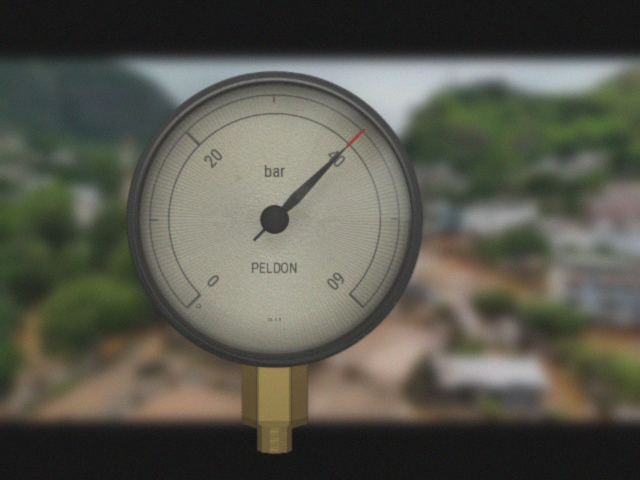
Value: 40 bar
